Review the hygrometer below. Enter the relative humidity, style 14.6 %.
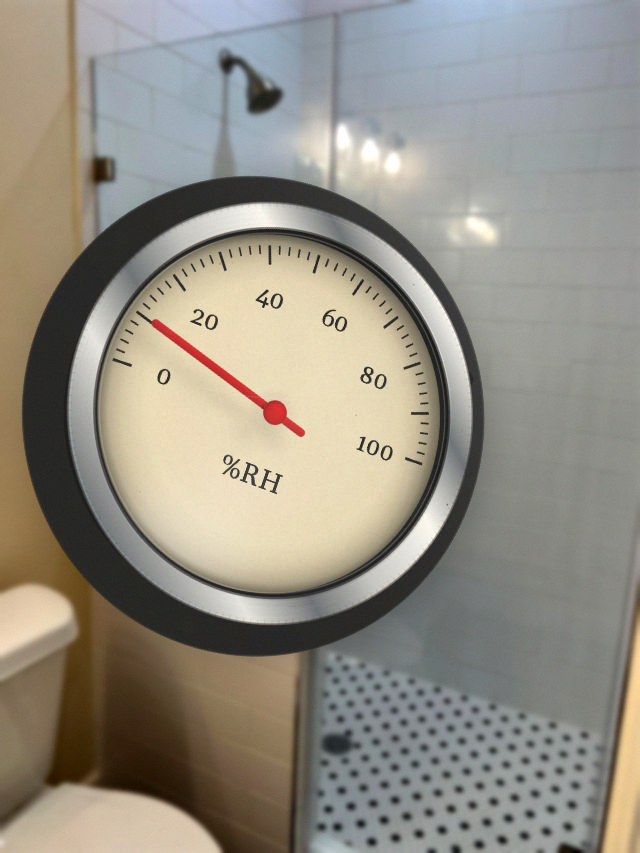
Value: 10 %
